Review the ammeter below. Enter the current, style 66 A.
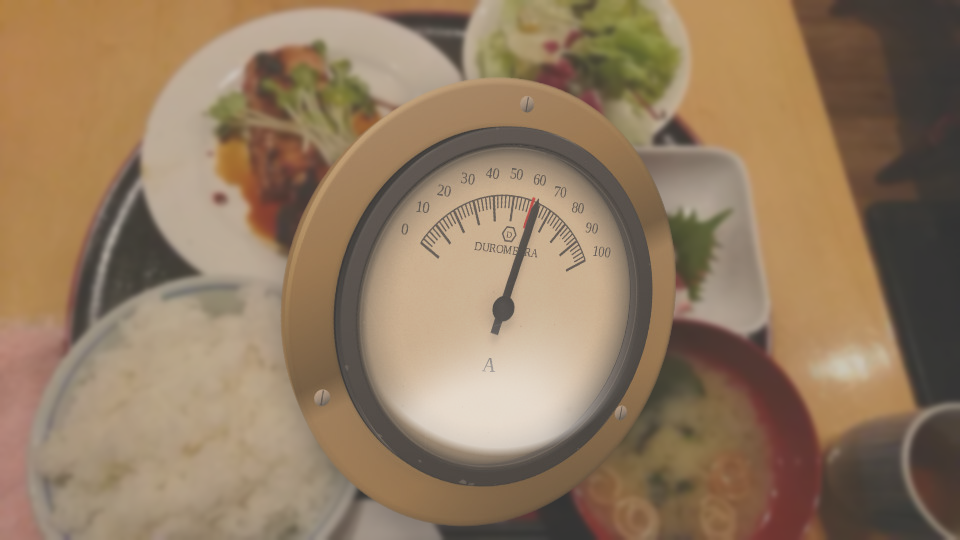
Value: 60 A
